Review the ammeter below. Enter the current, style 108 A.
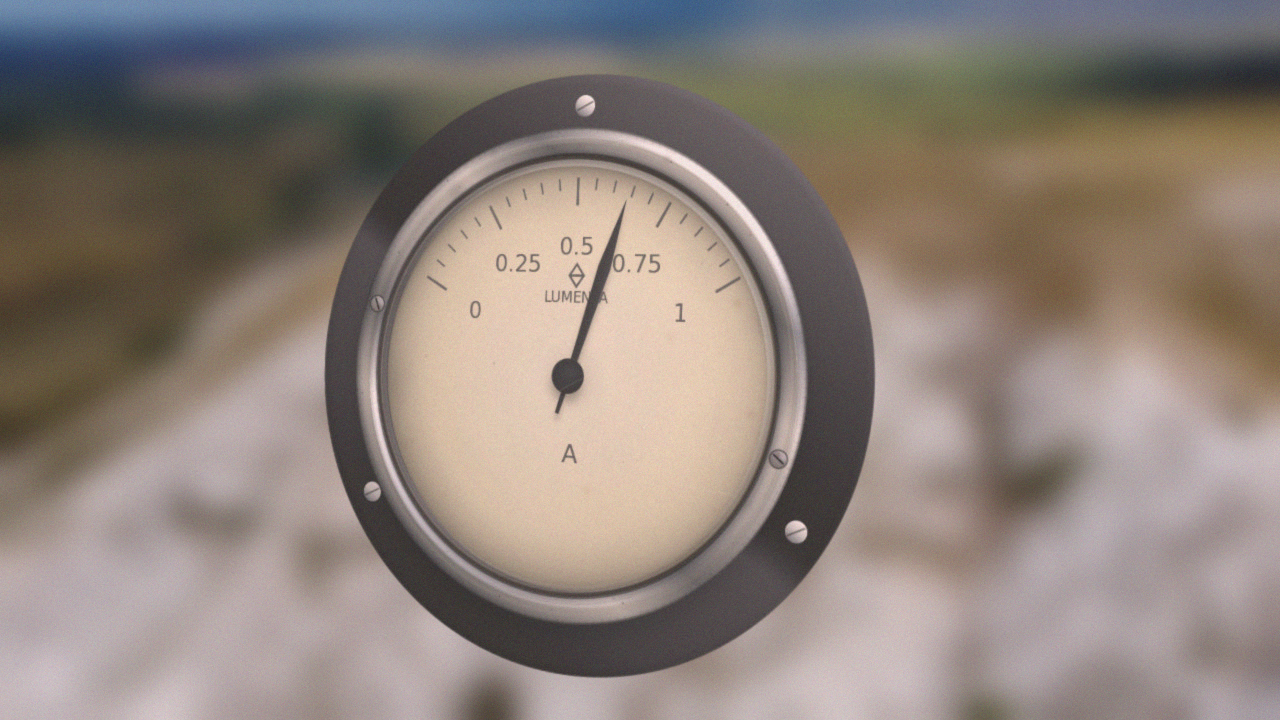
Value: 0.65 A
